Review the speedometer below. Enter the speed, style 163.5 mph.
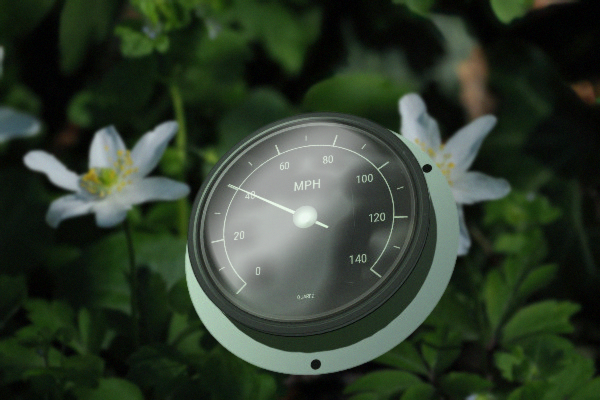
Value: 40 mph
